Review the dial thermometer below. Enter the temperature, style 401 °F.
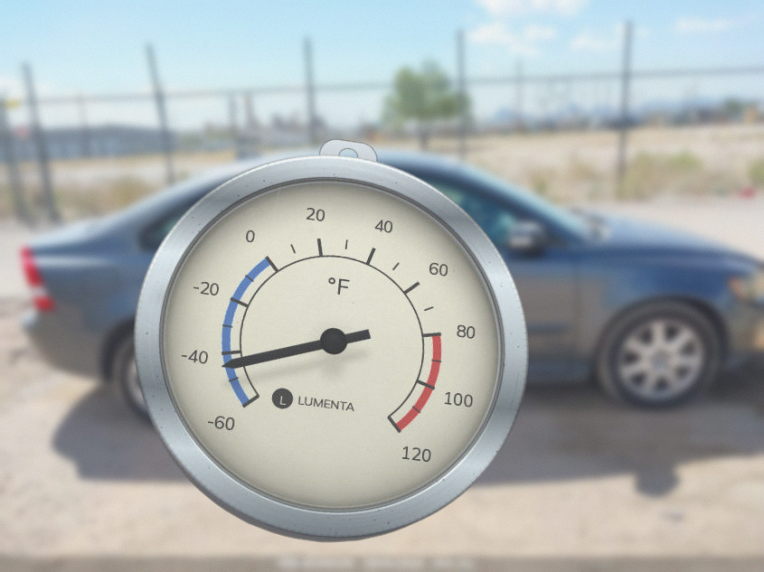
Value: -45 °F
